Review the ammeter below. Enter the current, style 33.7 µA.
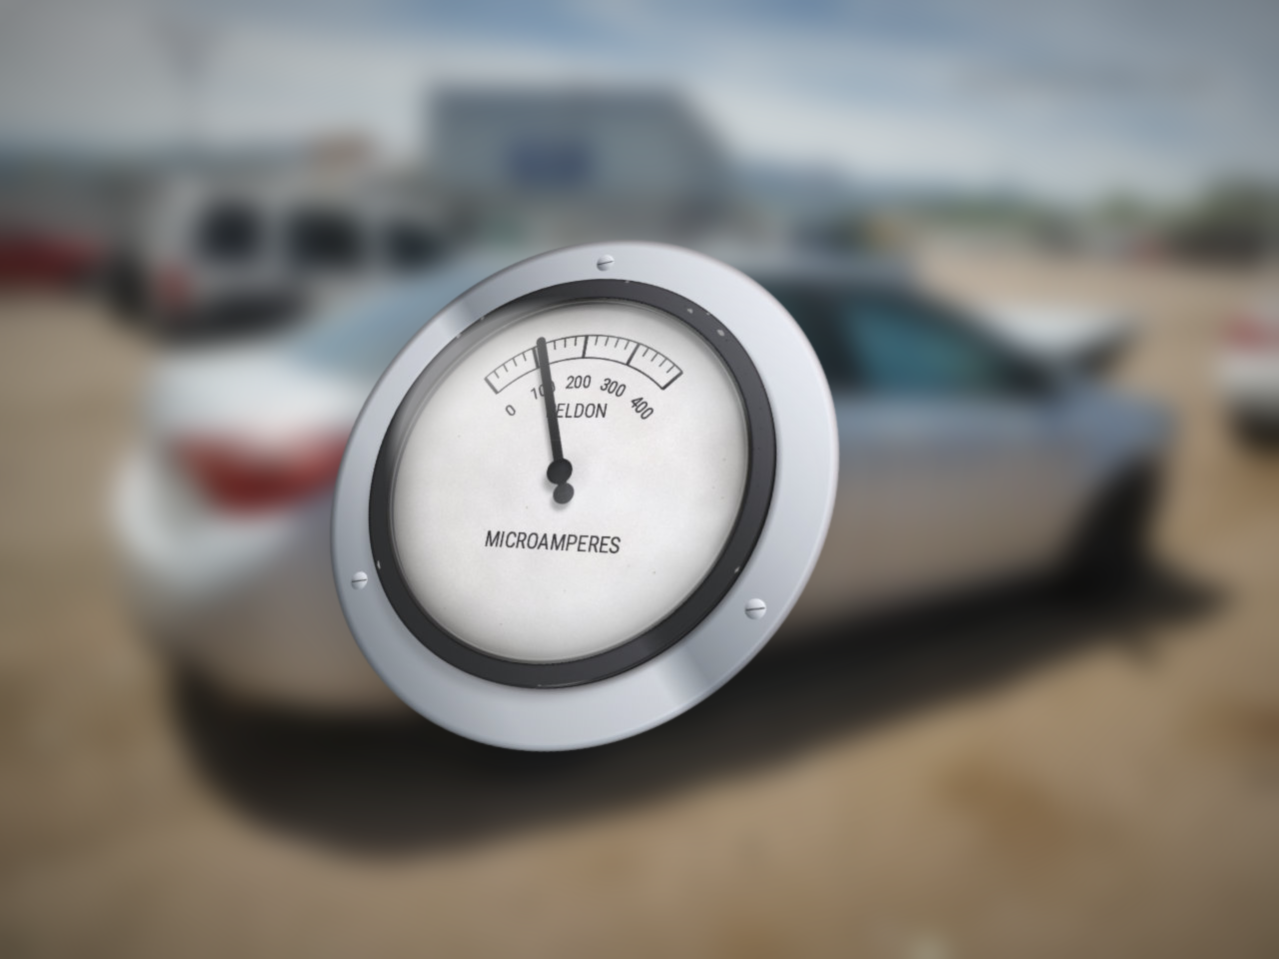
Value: 120 µA
